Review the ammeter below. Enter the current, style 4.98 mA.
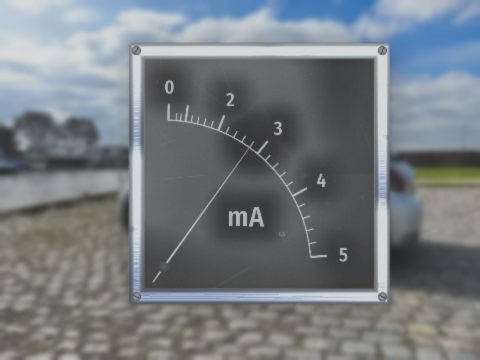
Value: 2.8 mA
